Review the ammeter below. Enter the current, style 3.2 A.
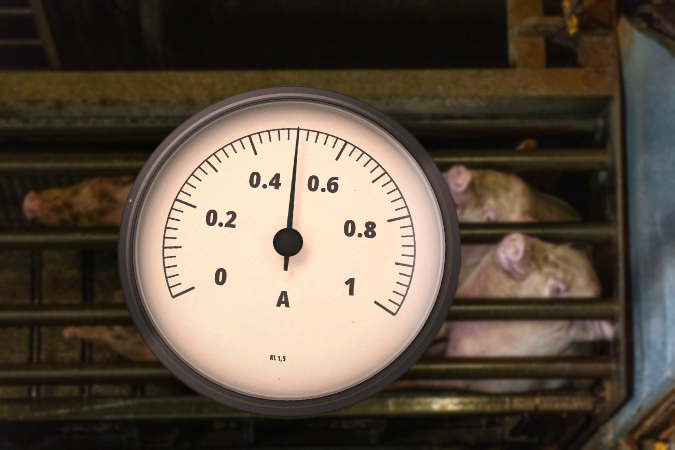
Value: 0.5 A
